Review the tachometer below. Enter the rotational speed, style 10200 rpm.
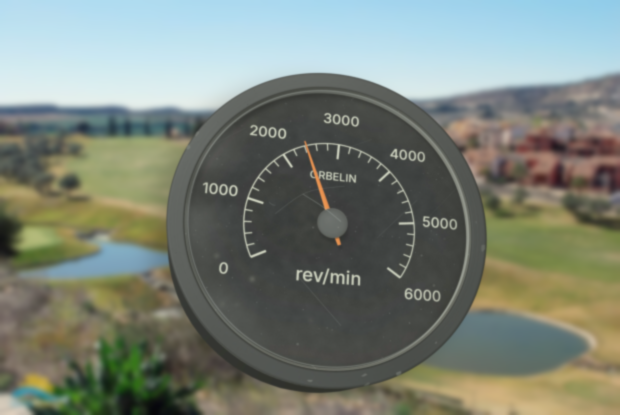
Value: 2400 rpm
